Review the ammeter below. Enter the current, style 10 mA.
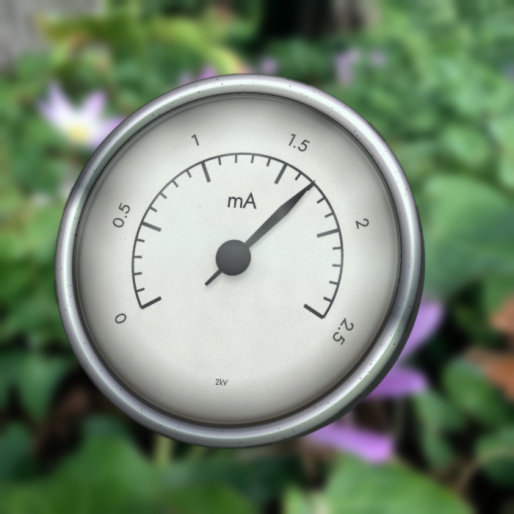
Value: 1.7 mA
